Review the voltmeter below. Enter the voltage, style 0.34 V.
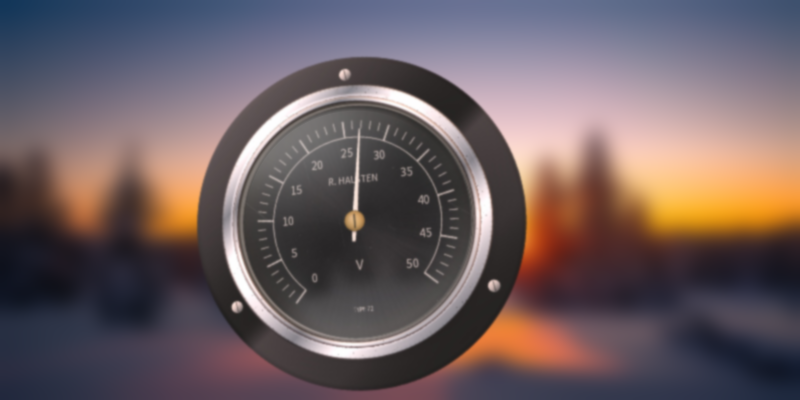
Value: 27 V
